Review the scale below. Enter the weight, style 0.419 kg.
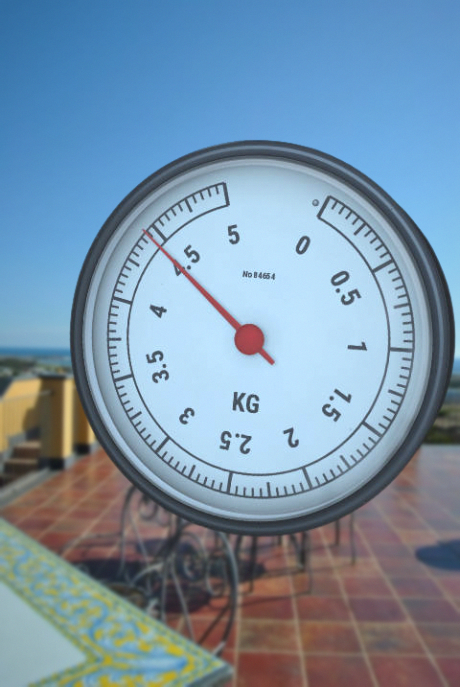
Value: 4.45 kg
